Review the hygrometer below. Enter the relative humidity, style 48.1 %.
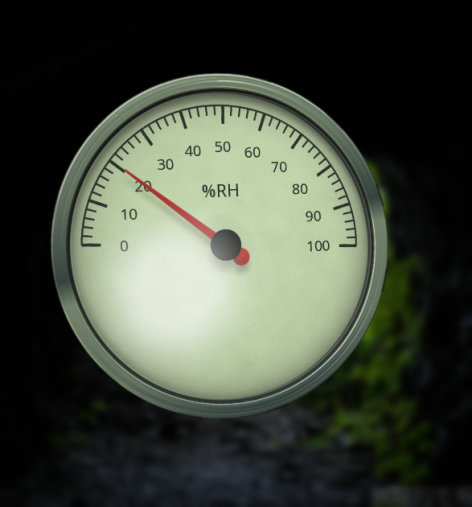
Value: 20 %
